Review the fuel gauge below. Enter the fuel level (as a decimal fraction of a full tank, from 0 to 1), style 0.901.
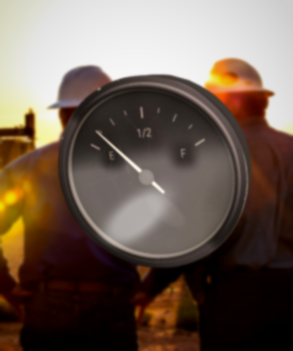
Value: 0.125
